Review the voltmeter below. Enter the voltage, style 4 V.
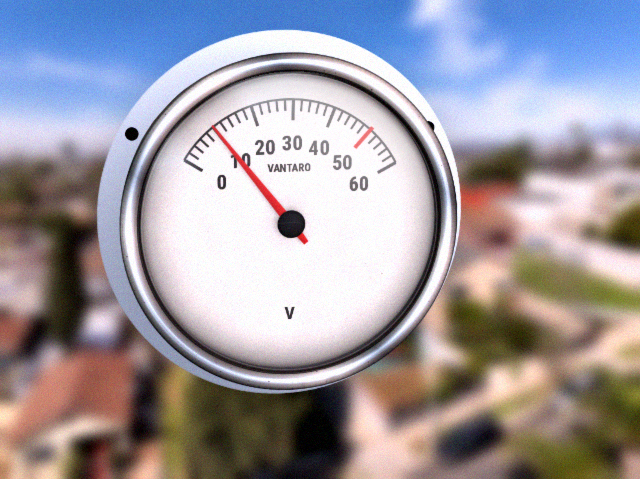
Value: 10 V
